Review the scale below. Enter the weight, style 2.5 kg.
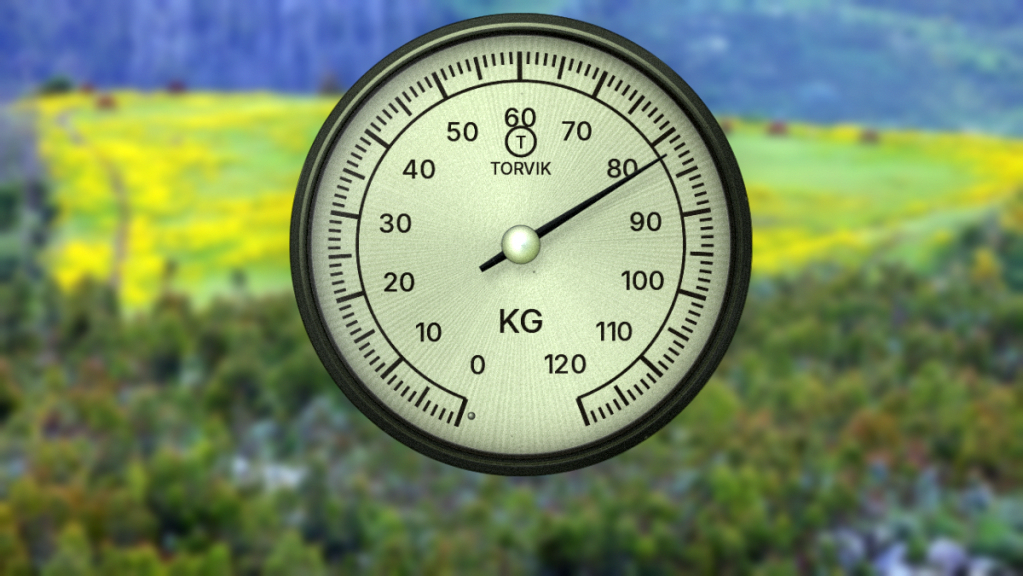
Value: 82 kg
